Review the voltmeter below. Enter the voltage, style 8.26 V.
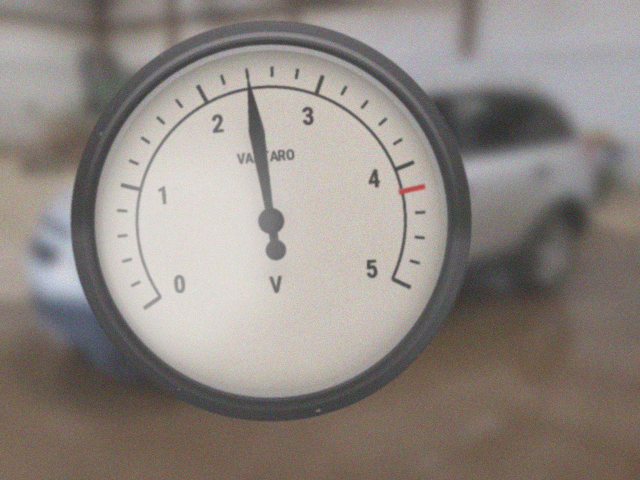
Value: 2.4 V
